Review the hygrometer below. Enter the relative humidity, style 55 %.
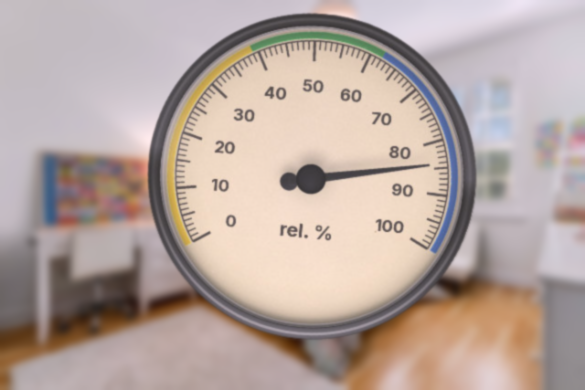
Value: 84 %
